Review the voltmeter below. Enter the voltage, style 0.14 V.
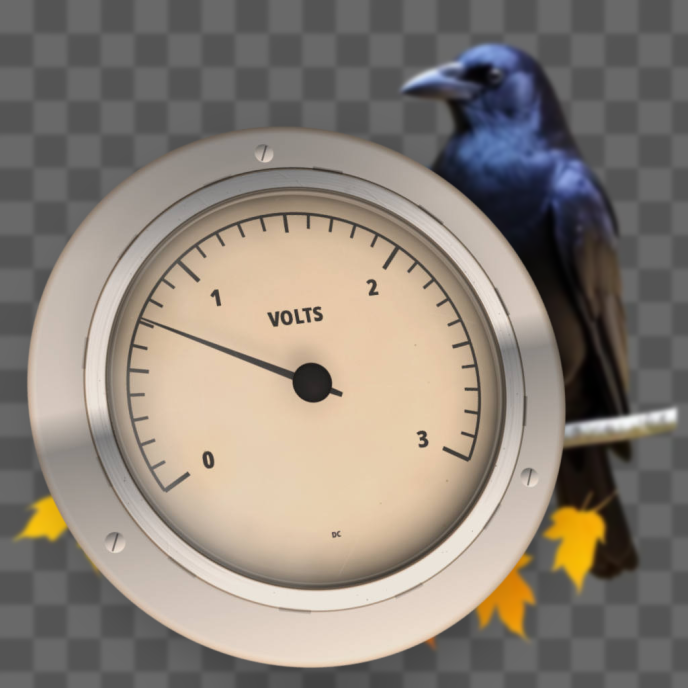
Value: 0.7 V
